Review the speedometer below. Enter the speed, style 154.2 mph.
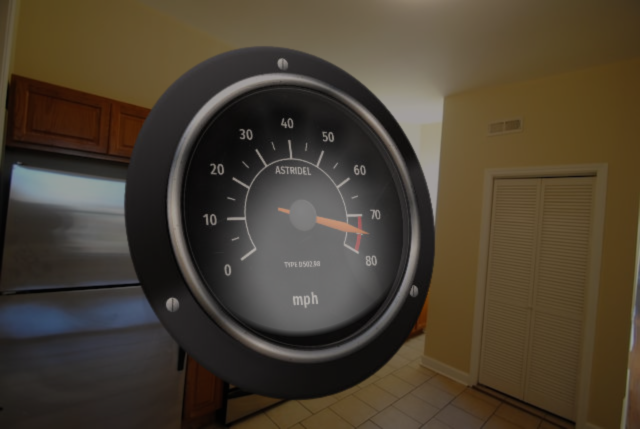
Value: 75 mph
